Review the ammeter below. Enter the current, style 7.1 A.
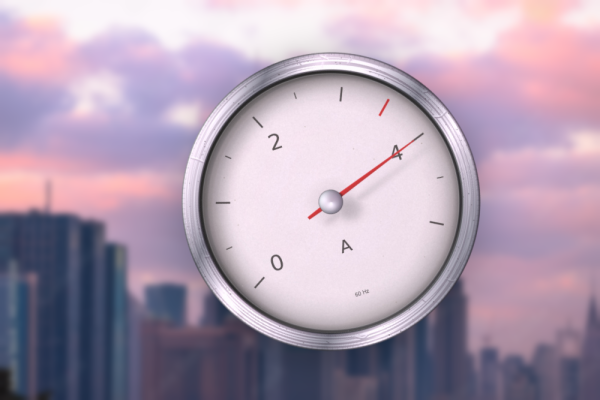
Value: 4 A
